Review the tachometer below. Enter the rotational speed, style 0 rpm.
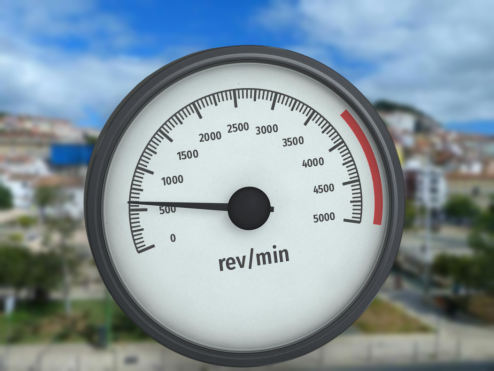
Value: 600 rpm
